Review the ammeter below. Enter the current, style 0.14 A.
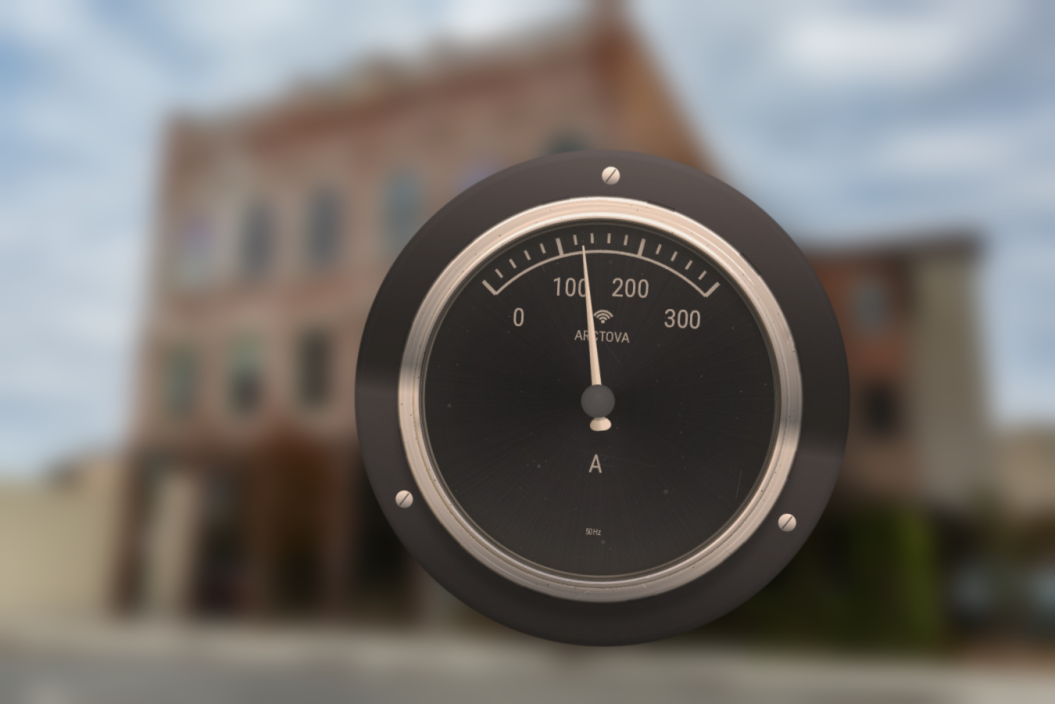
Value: 130 A
